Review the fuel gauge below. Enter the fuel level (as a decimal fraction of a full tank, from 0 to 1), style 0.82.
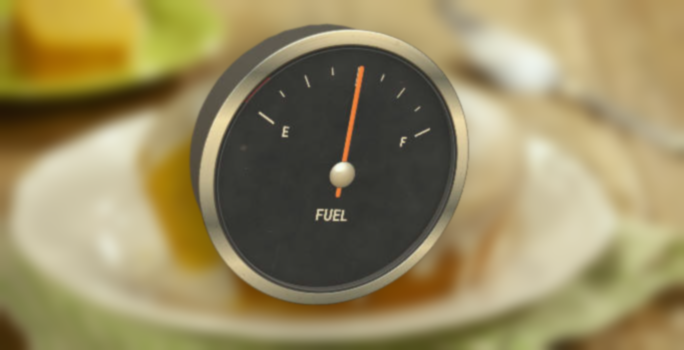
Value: 0.5
